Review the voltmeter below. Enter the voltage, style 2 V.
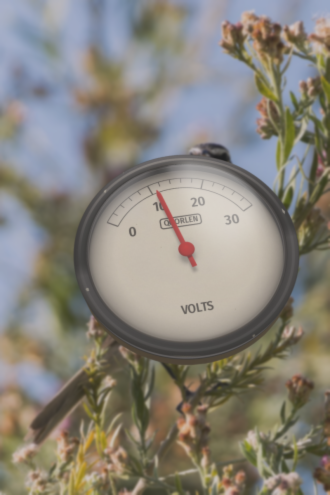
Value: 11 V
